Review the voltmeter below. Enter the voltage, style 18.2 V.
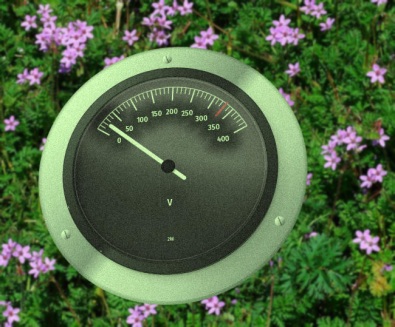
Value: 20 V
